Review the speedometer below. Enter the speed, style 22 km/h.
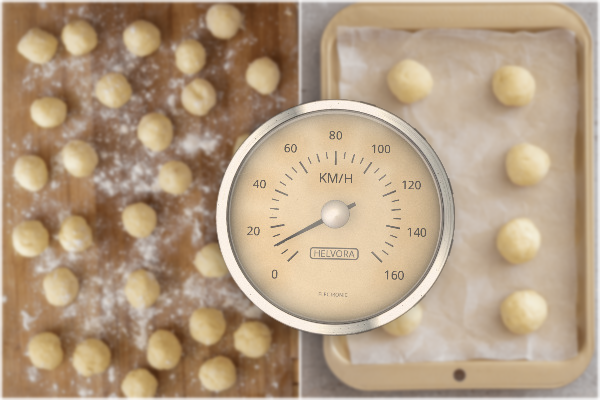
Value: 10 km/h
